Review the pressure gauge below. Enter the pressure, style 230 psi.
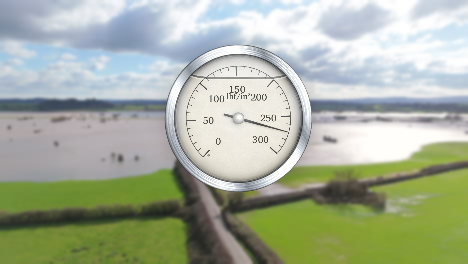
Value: 270 psi
